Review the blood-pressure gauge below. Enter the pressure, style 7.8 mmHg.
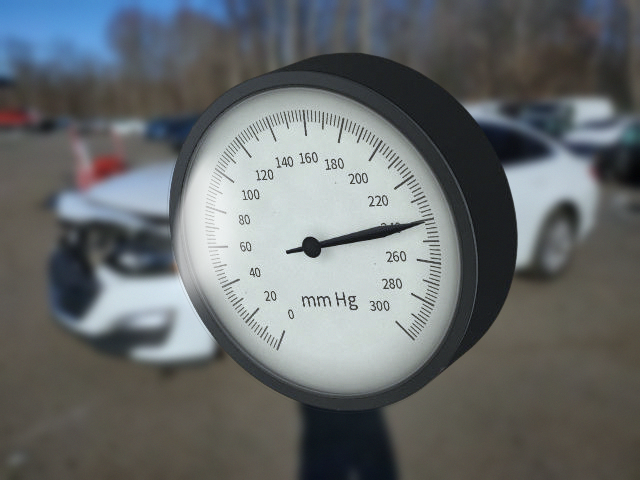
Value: 240 mmHg
